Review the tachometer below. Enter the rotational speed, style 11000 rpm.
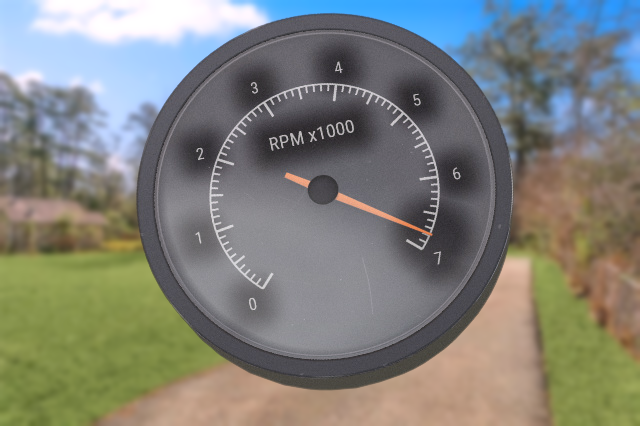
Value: 6800 rpm
